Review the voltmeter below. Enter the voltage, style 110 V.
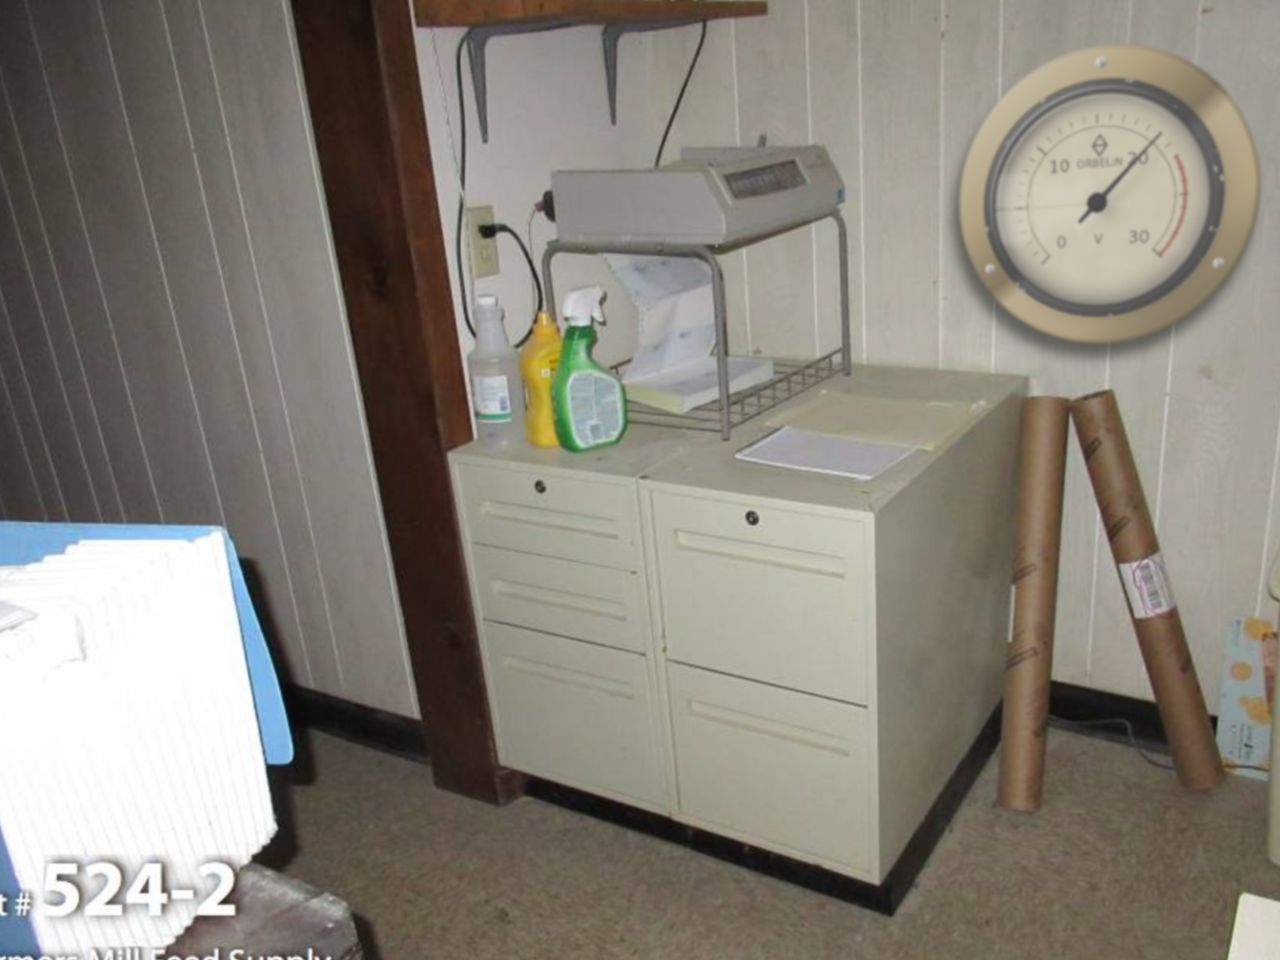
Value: 20 V
